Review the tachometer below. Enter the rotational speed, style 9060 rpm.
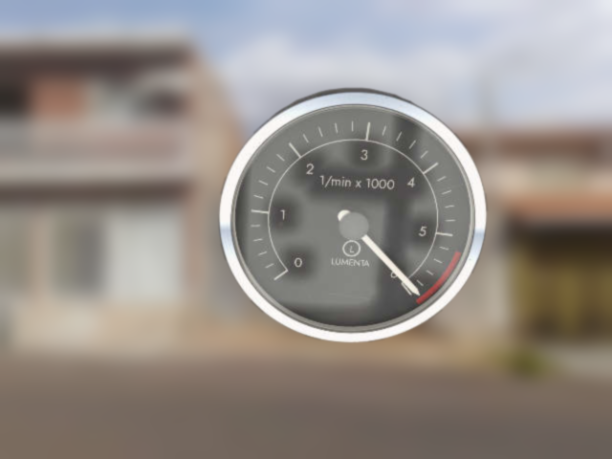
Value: 5900 rpm
